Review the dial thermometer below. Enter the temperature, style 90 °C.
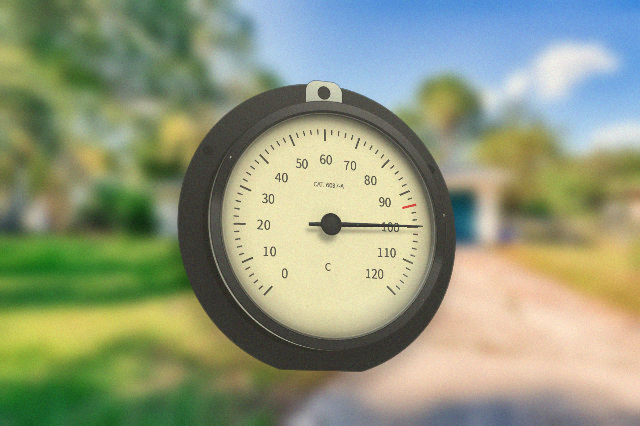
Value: 100 °C
